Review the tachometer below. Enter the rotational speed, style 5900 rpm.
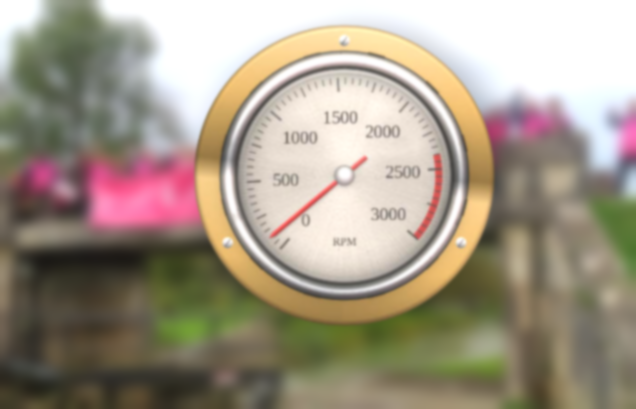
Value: 100 rpm
